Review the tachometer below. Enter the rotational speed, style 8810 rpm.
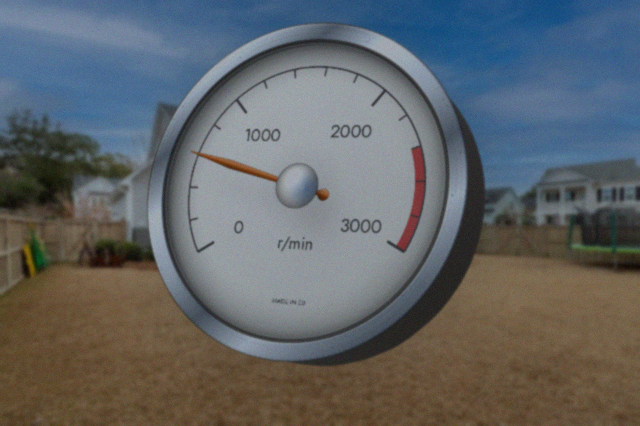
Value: 600 rpm
